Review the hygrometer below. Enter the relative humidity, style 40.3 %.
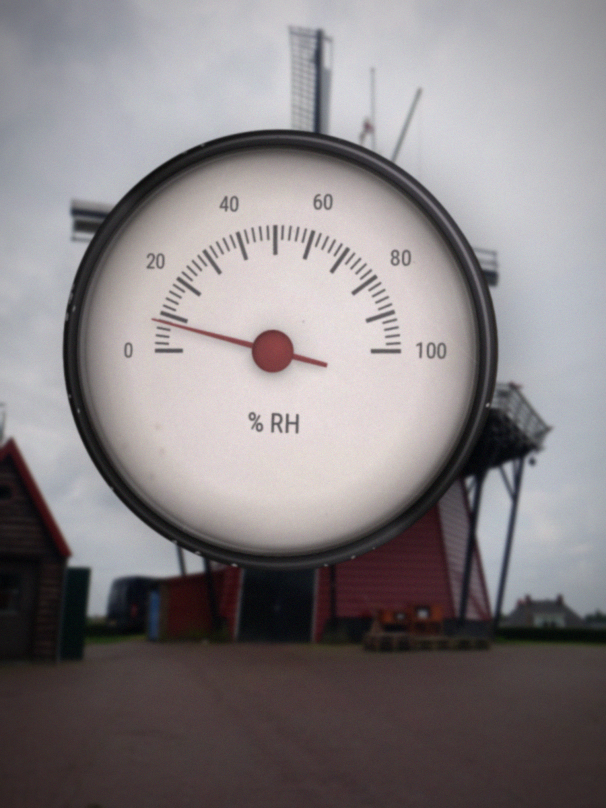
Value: 8 %
